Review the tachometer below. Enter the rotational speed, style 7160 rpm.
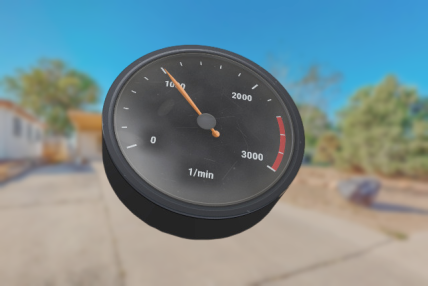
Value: 1000 rpm
